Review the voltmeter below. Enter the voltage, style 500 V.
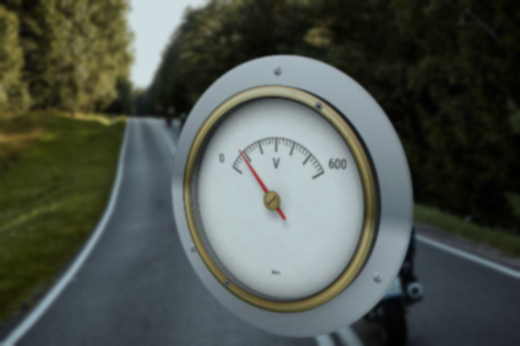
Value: 100 V
